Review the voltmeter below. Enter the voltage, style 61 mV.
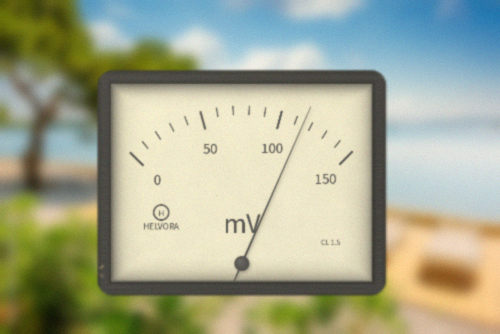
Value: 115 mV
